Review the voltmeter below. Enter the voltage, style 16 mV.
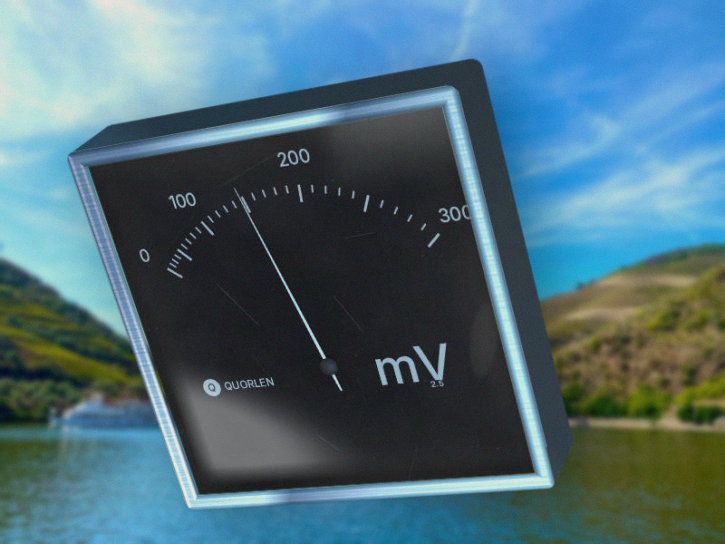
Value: 150 mV
